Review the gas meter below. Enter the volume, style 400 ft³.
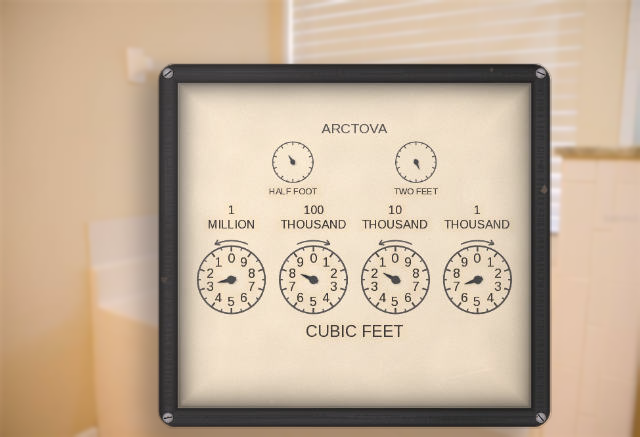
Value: 281700 ft³
